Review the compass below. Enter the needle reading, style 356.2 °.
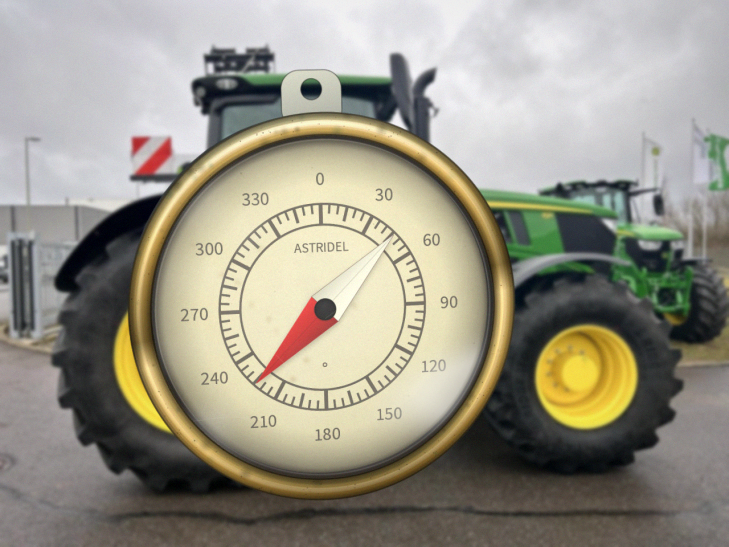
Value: 225 °
